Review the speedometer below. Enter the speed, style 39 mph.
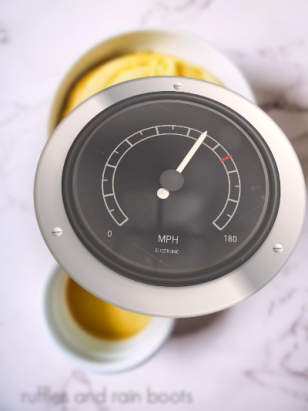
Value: 110 mph
